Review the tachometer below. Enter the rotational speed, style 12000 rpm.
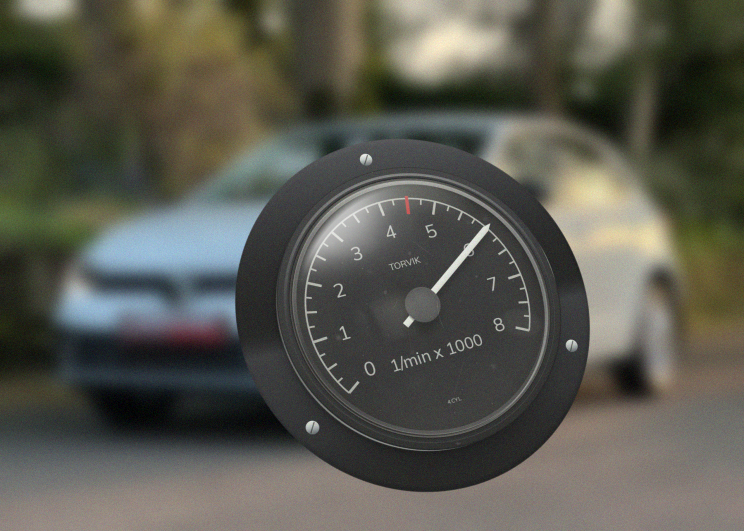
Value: 6000 rpm
